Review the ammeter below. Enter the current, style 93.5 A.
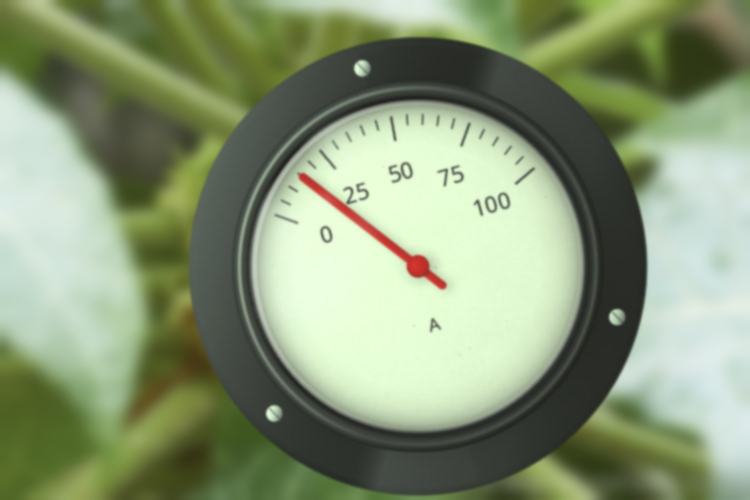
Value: 15 A
